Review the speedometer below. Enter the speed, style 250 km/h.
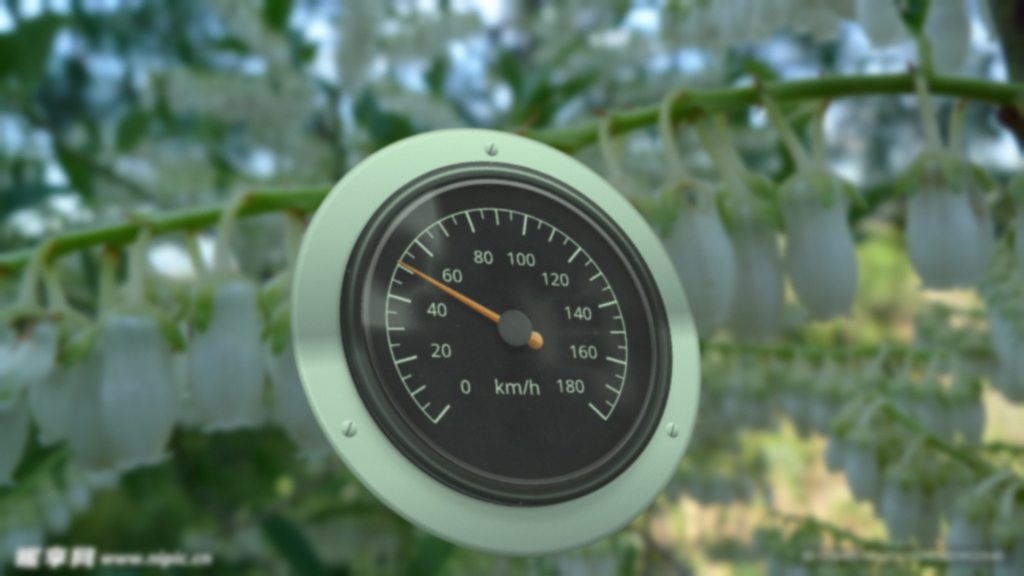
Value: 50 km/h
